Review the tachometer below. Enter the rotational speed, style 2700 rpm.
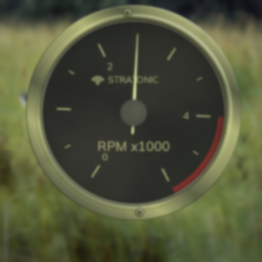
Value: 2500 rpm
